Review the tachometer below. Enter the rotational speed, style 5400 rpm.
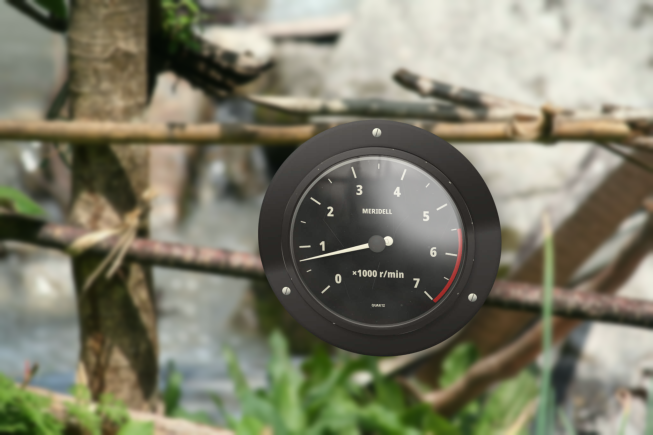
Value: 750 rpm
